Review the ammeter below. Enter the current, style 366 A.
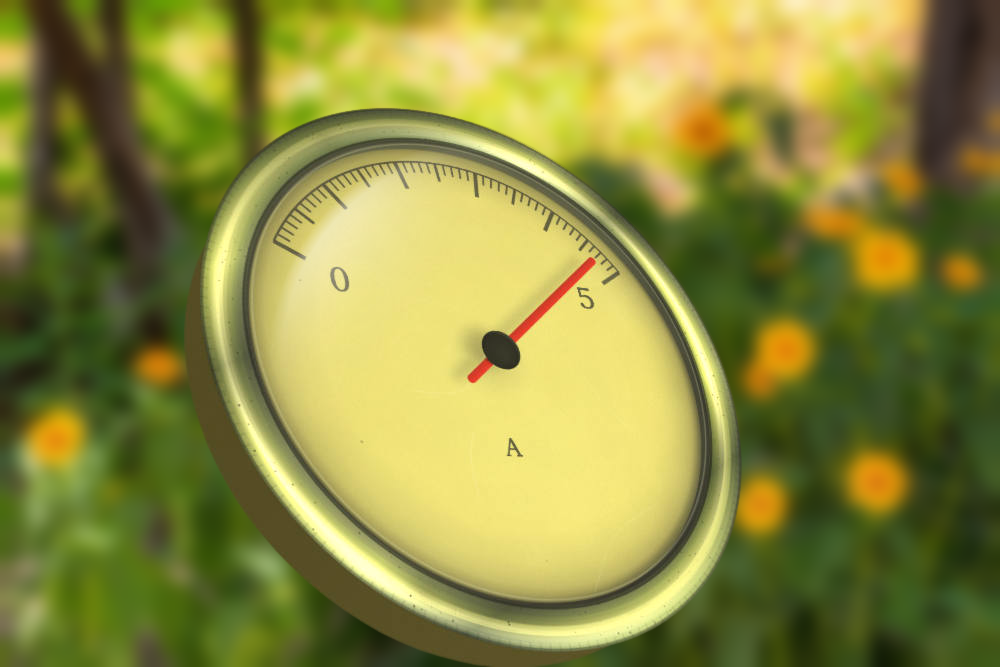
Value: 4.7 A
